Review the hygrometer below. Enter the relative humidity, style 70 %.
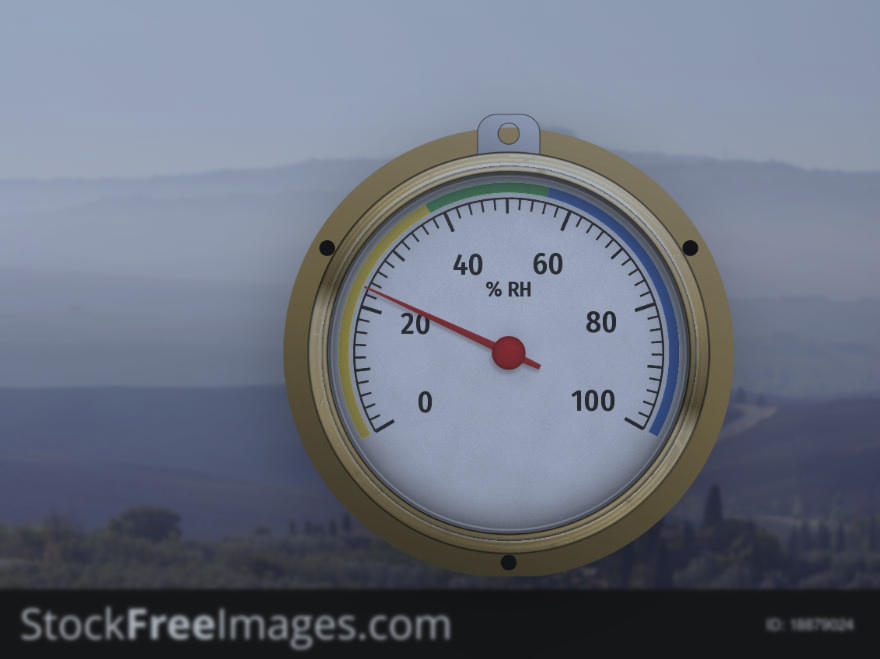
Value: 23 %
